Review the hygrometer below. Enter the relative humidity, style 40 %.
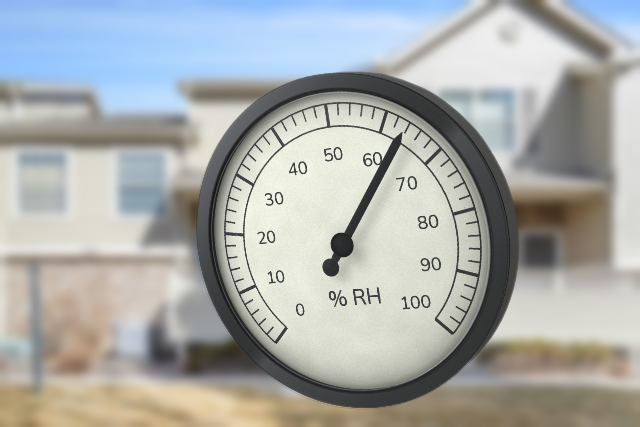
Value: 64 %
